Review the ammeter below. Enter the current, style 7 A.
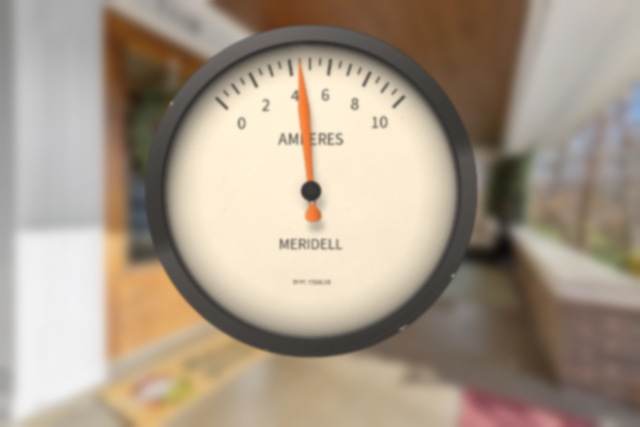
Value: 4.5 A
